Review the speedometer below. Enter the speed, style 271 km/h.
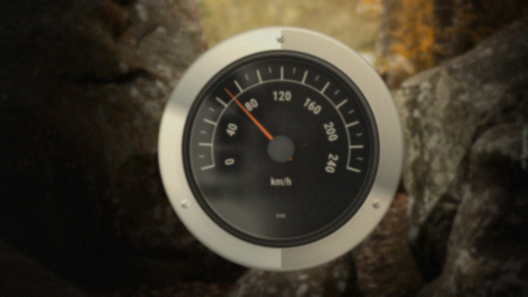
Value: 70 km/h
